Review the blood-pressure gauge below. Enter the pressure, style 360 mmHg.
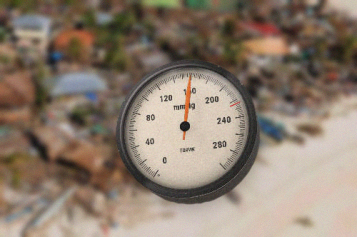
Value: 160 mmHg
